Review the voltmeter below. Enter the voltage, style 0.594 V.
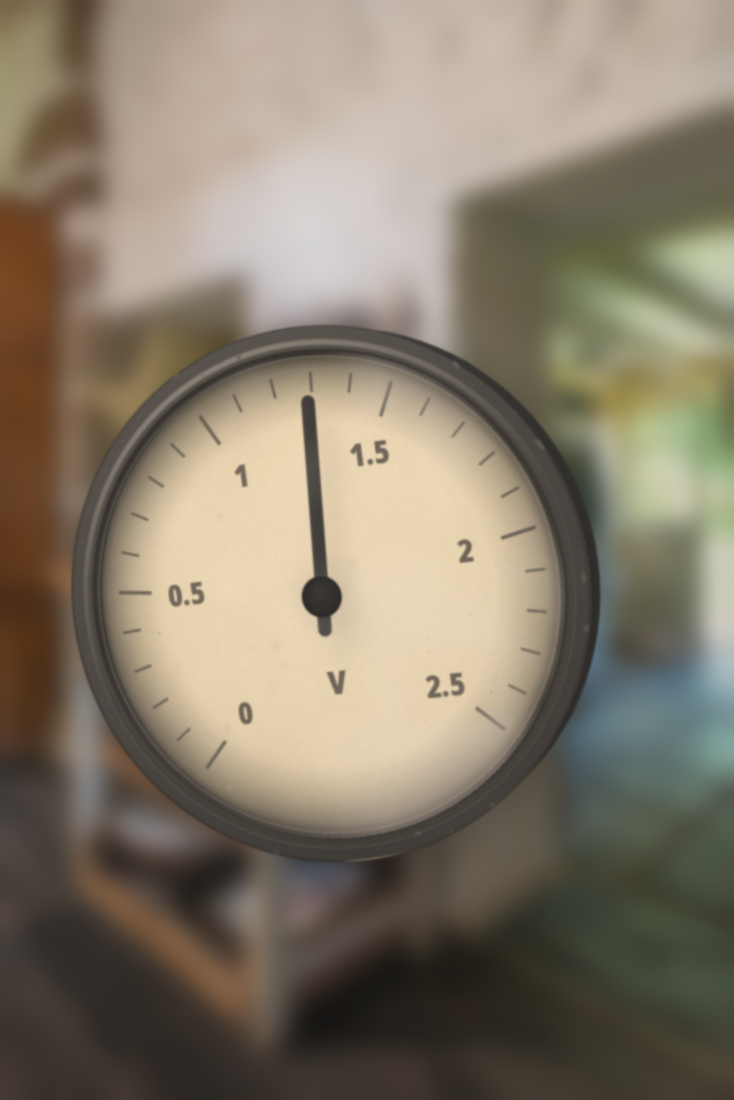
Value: 1.3 V
